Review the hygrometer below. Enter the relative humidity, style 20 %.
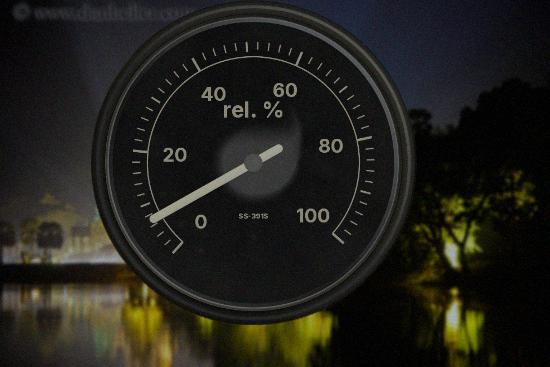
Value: 7 %
